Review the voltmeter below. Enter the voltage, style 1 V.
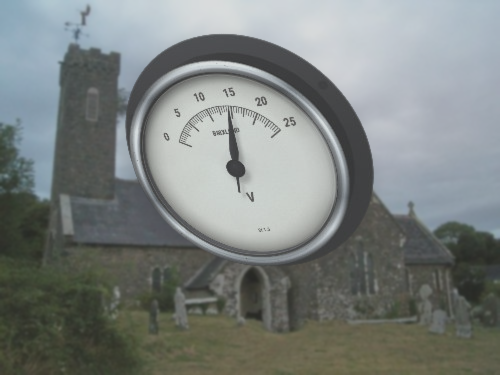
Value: 15 V
